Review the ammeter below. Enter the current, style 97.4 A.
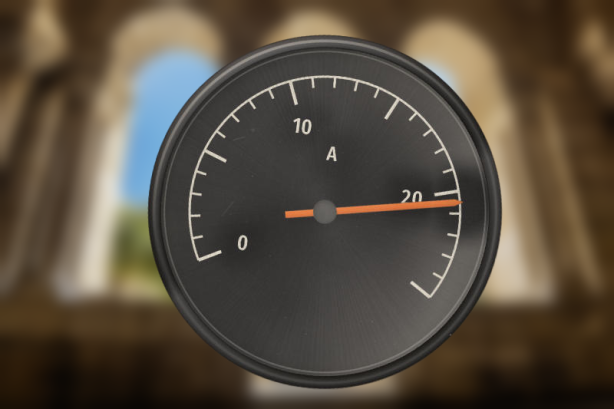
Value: 20.5 A
